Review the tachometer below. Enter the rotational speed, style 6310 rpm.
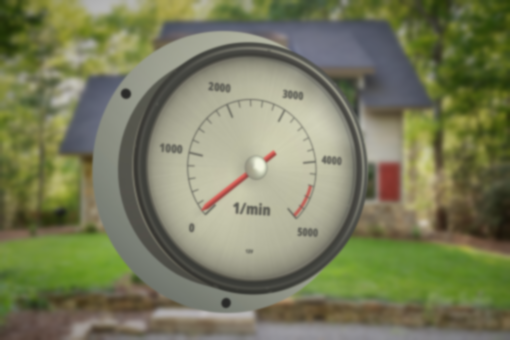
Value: 100 rpm
